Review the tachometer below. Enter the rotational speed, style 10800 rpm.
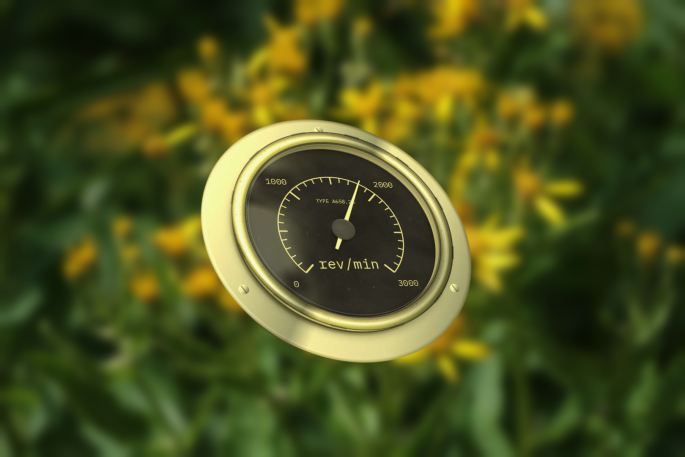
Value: 1800 rpm
